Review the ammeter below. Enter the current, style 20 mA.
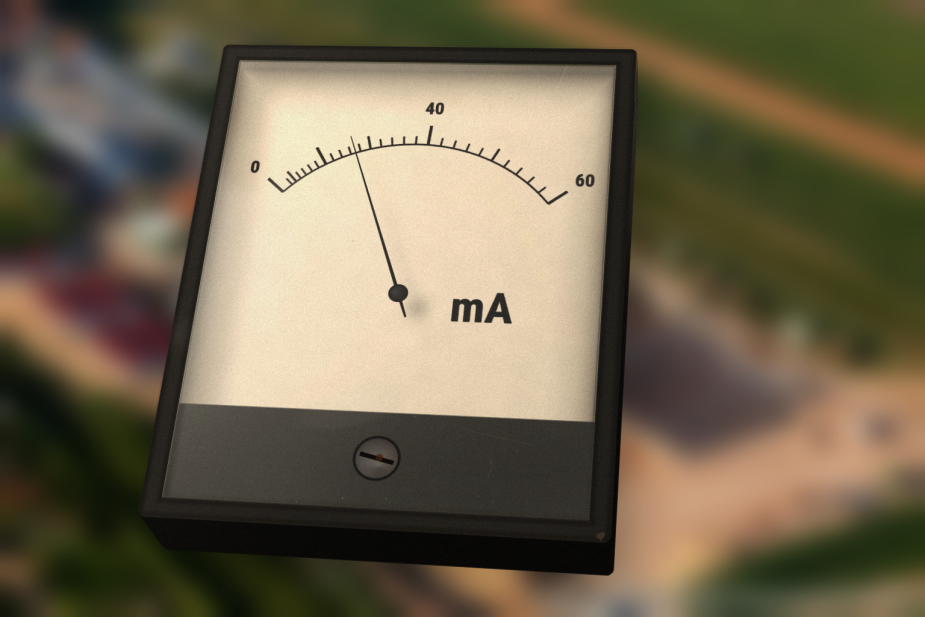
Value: 27 mA
